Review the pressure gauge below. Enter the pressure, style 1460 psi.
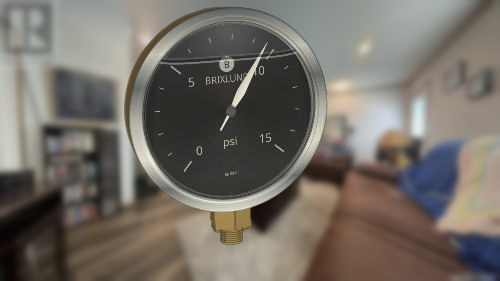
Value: 9.5 psi
